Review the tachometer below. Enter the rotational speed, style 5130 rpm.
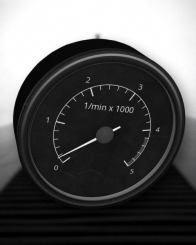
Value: 200 rpm
